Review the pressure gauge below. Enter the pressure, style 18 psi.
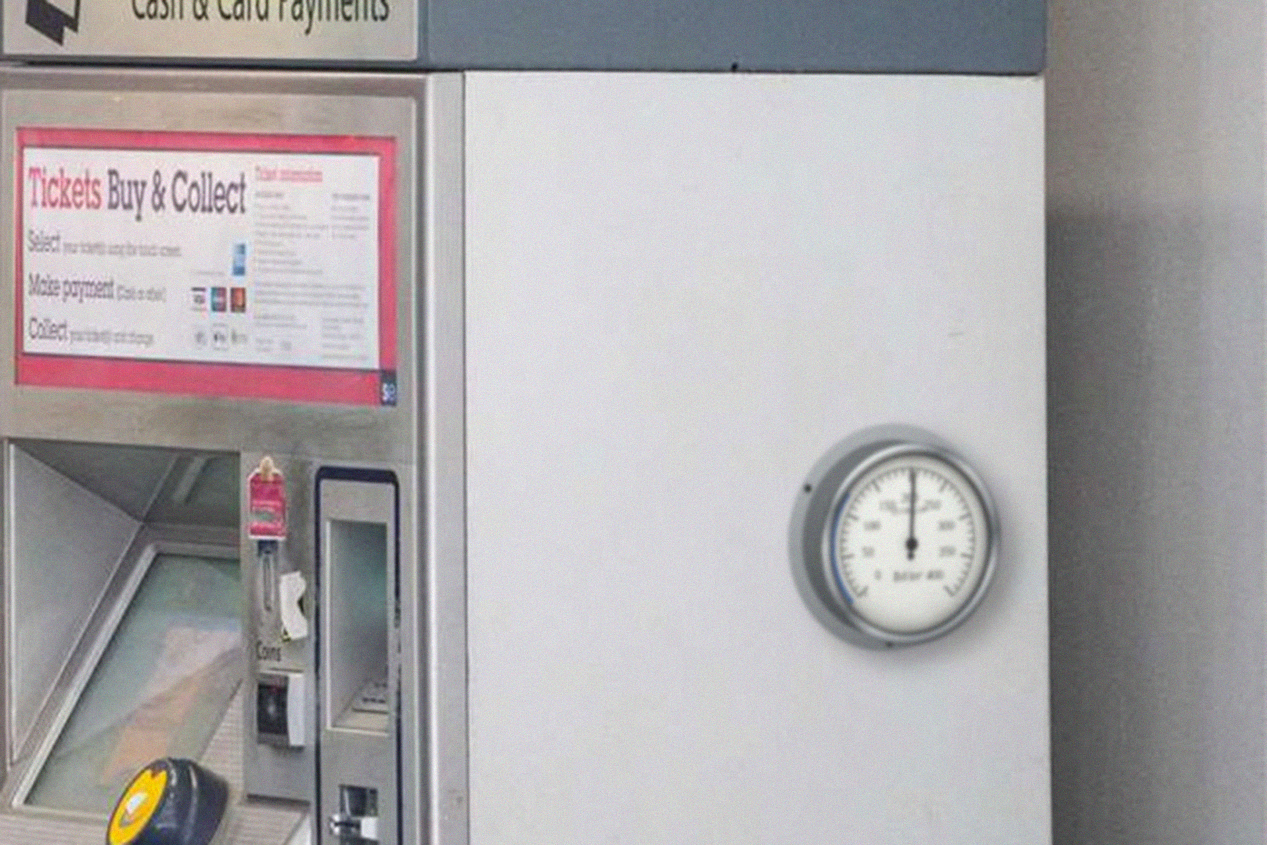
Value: 200 psi
